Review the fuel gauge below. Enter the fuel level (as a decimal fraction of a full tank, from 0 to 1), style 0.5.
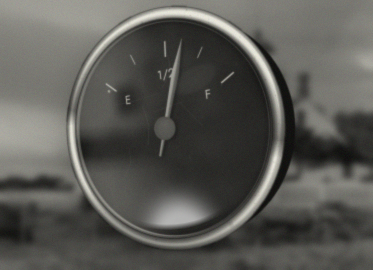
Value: 0.625
